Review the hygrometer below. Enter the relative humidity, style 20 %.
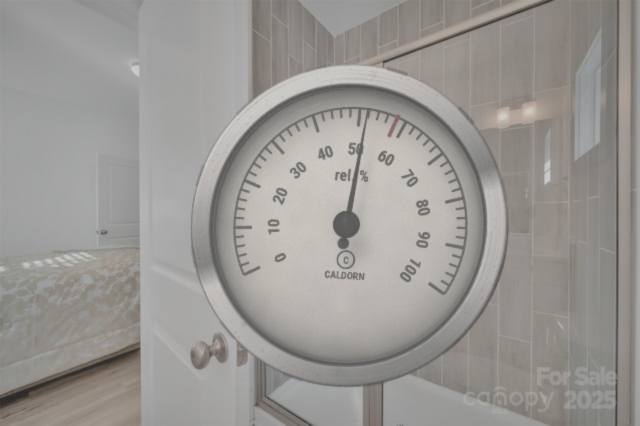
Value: 52 %
